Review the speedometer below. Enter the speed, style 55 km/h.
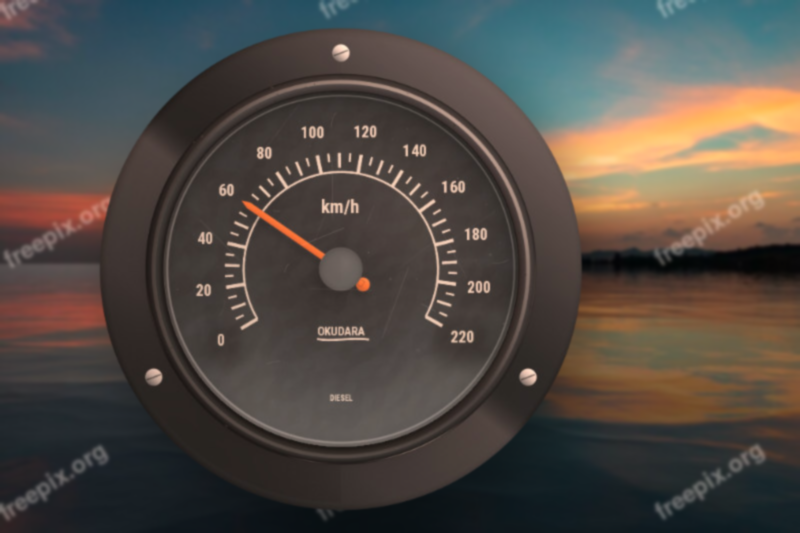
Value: 60 km/h
